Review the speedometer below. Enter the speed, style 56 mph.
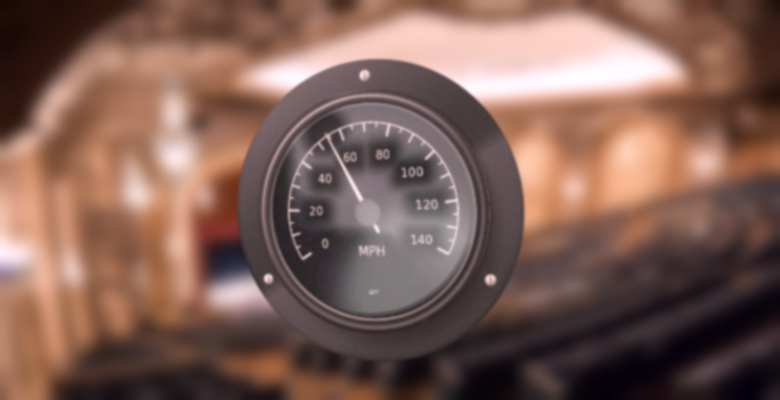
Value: 55 mph
